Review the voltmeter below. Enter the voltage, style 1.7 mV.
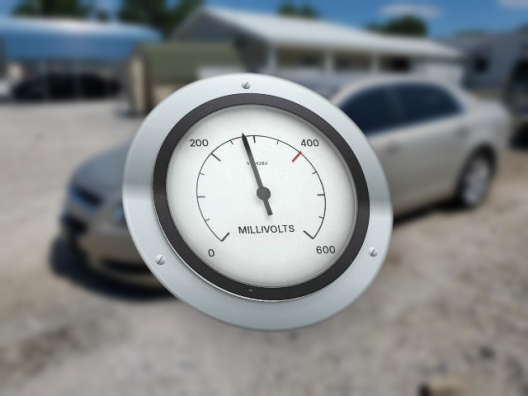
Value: 275 mV
